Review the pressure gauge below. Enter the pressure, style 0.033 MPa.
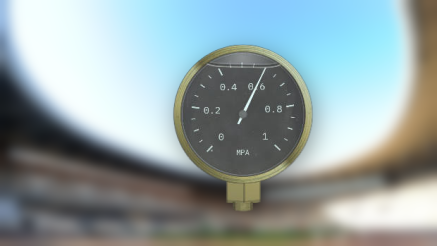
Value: 0.6 MPa
